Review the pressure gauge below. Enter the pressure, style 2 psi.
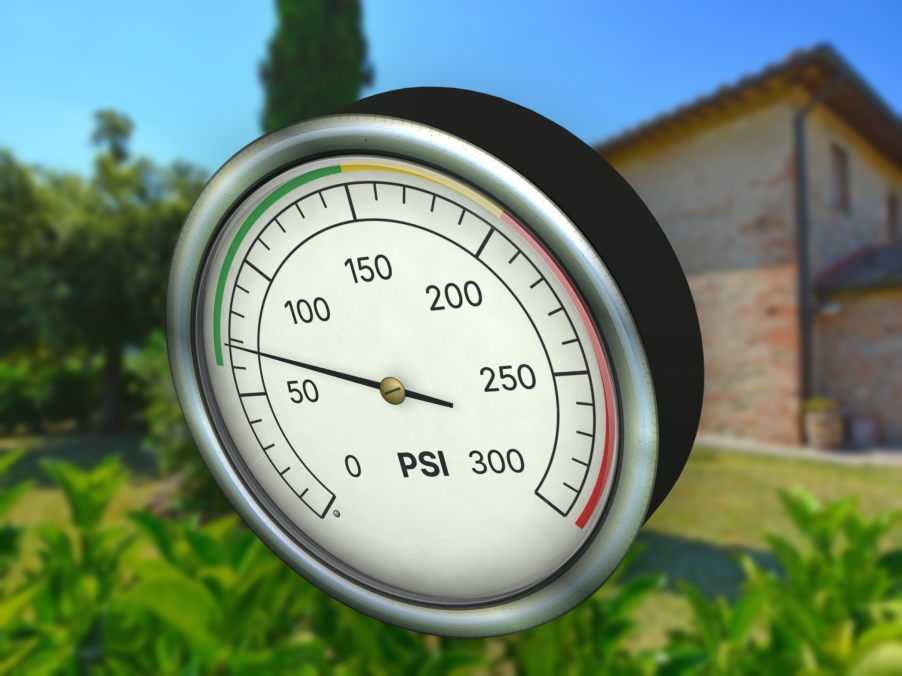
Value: 70 psi
